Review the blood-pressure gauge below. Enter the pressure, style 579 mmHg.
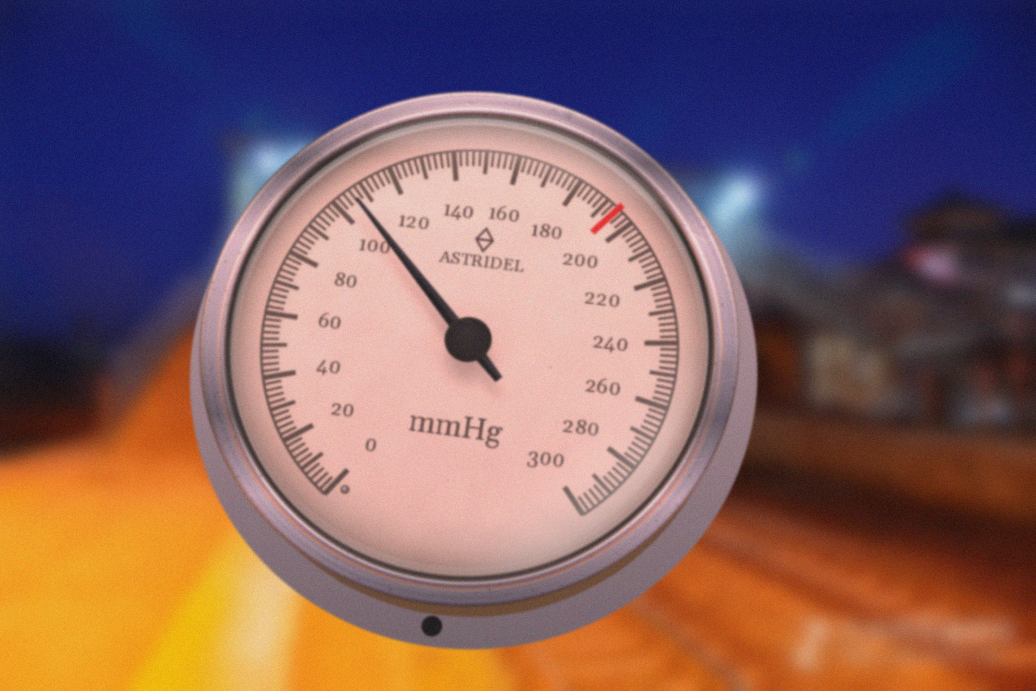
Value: 106 mmHg
